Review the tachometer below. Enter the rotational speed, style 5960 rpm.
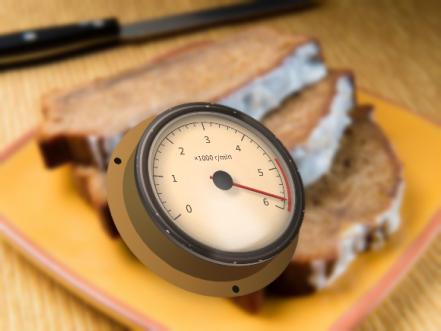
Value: 5800 rpm
